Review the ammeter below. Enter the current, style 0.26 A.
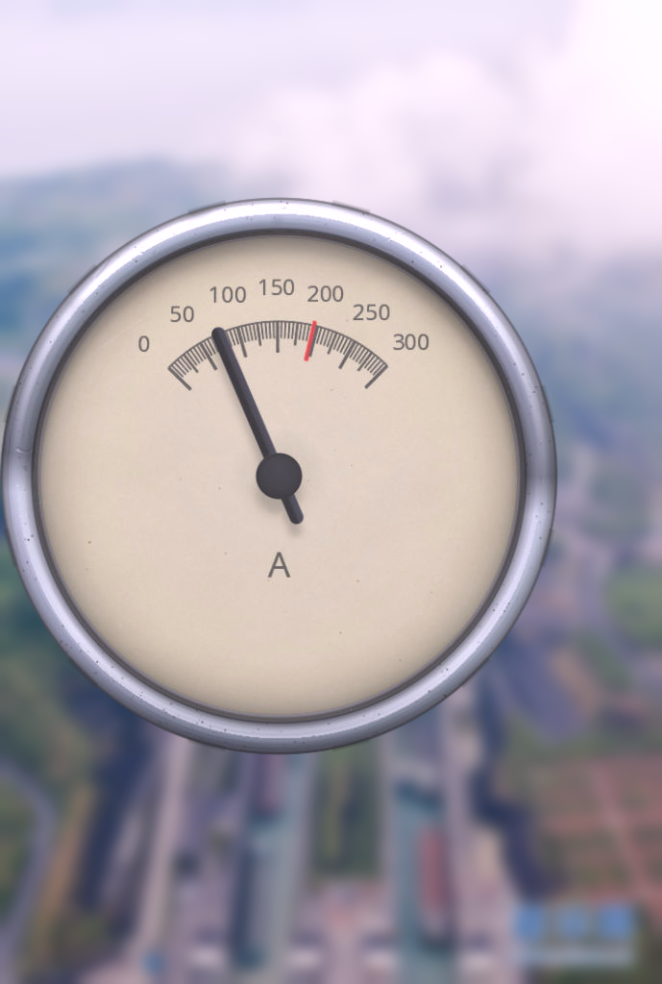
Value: 75 A
